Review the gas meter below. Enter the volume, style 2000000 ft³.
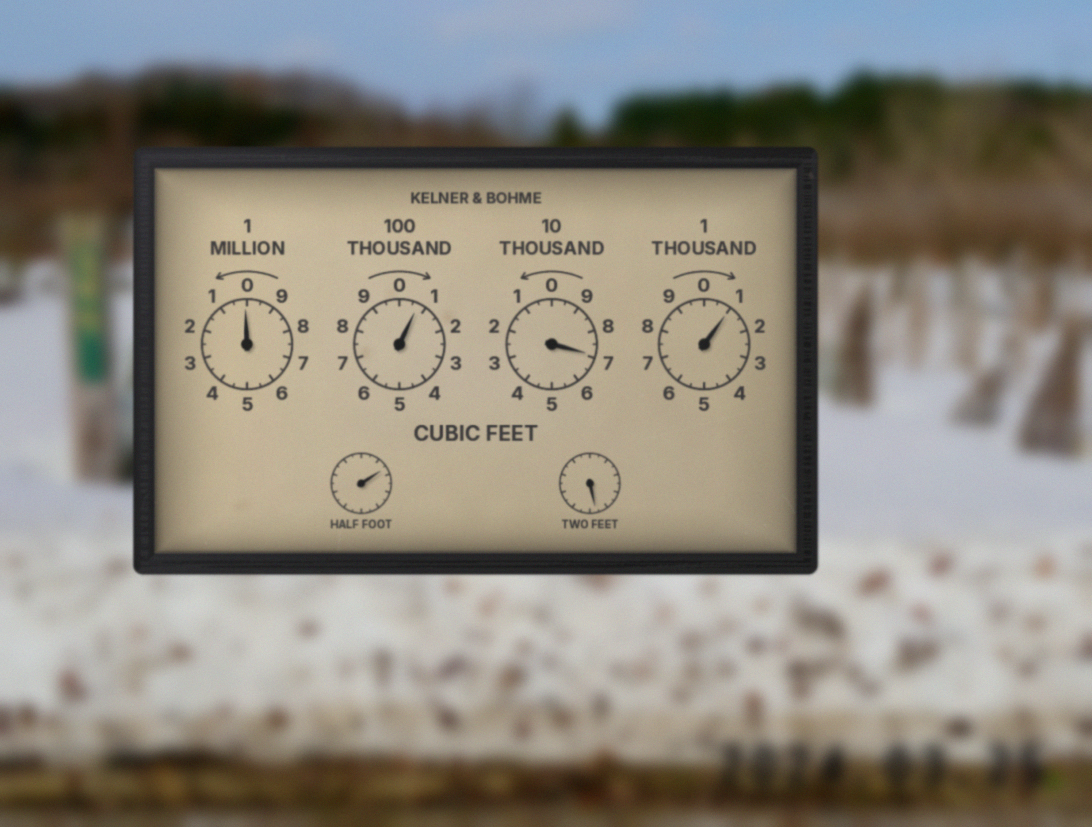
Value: 7100 ft³
